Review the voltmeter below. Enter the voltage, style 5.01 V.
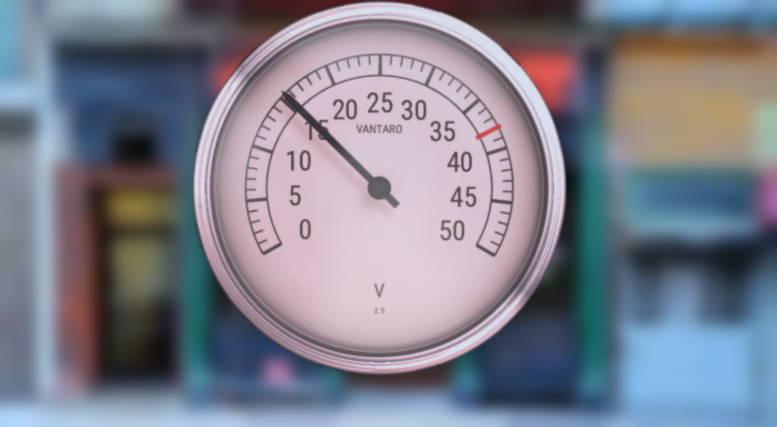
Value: 15.5 V
